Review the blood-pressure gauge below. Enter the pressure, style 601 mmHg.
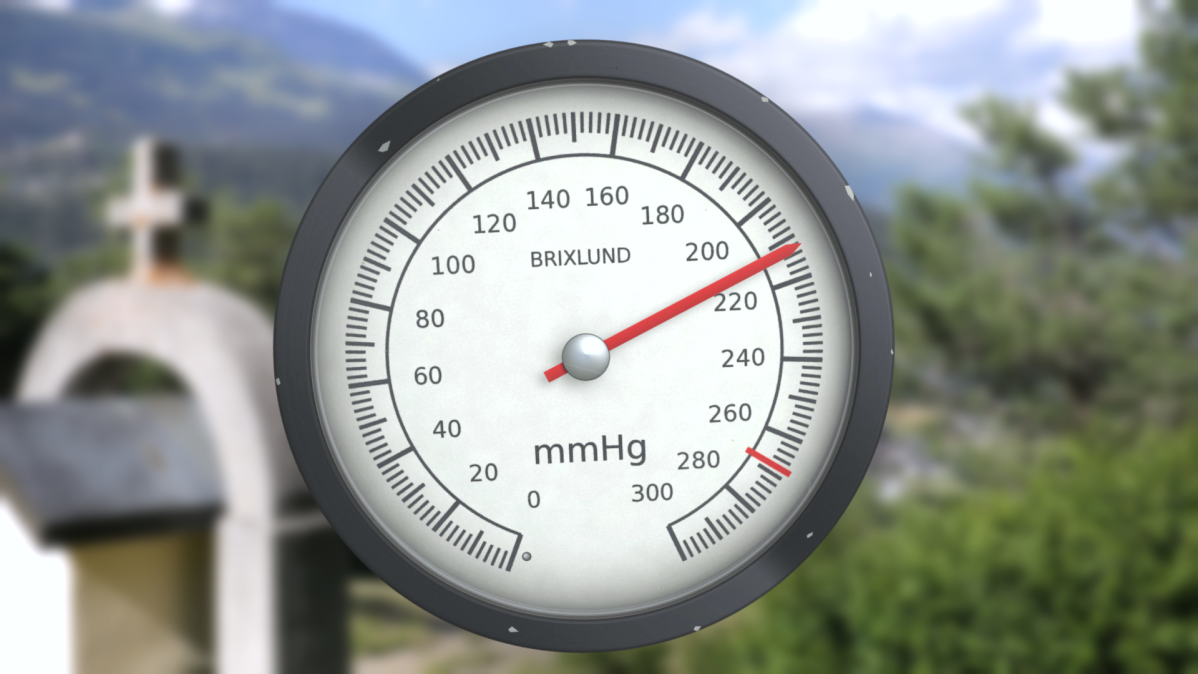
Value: 212 mmHg
